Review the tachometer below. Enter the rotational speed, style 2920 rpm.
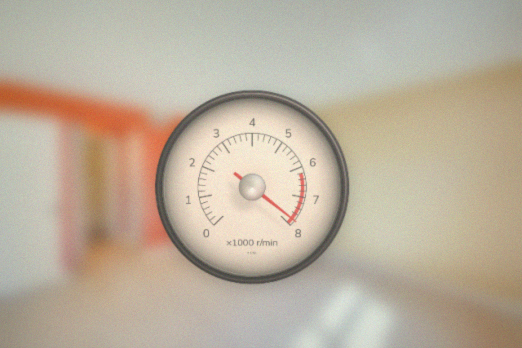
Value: 7800 rpm
